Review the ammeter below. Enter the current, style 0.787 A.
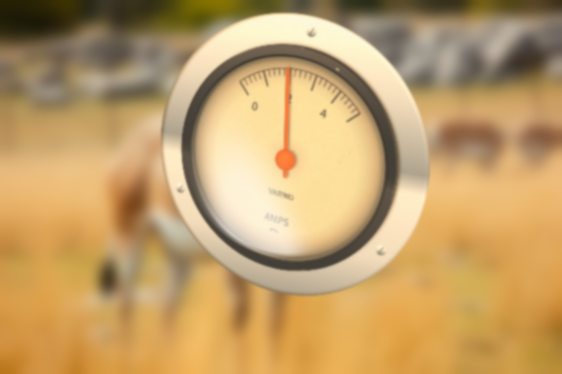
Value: 2 A
